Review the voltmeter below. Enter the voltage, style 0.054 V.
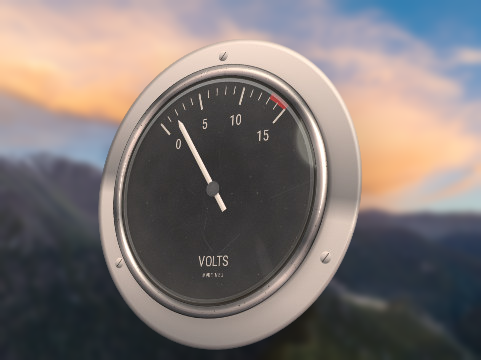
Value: 2 V
